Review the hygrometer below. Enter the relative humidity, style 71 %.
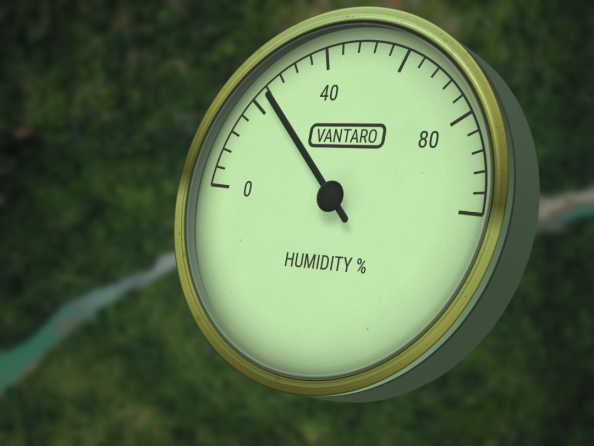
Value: 24 %
